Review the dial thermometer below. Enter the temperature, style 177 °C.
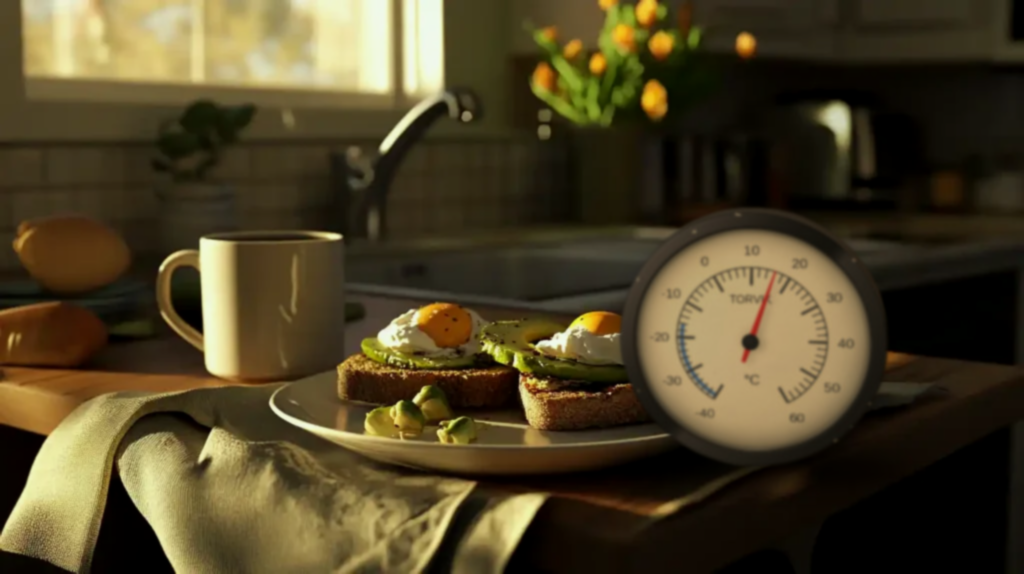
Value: 16 °C
